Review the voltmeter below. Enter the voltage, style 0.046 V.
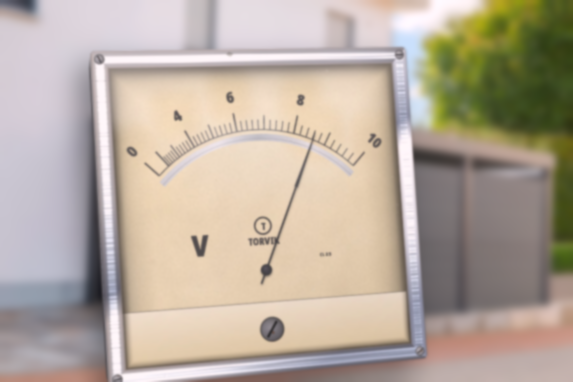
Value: 8.6 V
